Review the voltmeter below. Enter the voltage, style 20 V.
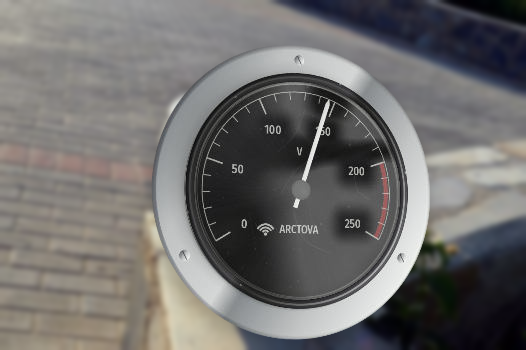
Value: 145 V
